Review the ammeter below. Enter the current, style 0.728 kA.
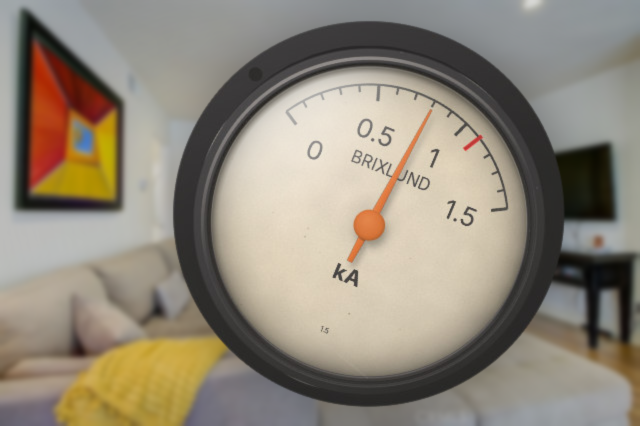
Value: 0.8 kA
